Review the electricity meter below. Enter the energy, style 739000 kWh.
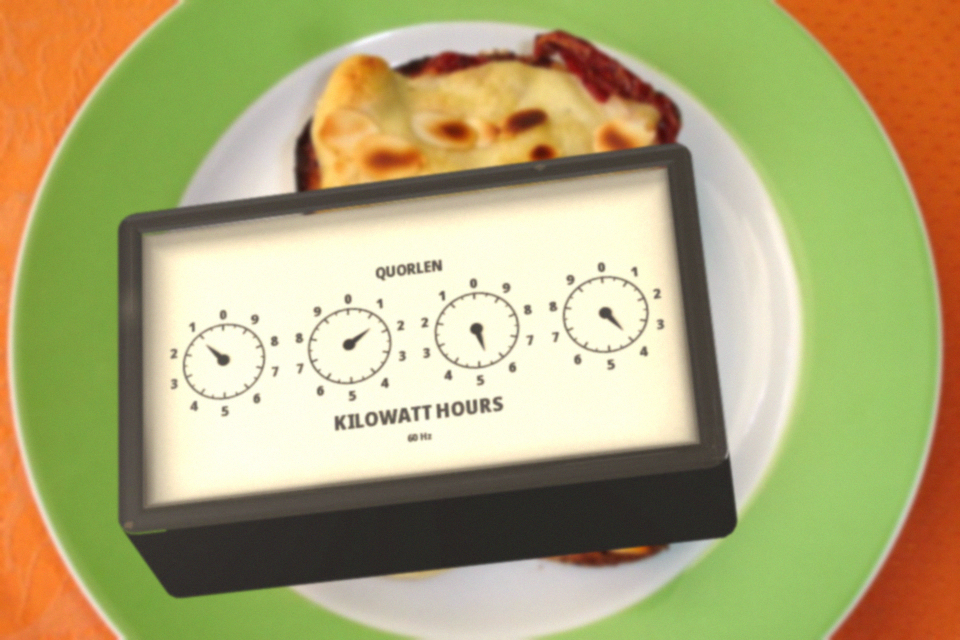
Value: 1154 kWh
